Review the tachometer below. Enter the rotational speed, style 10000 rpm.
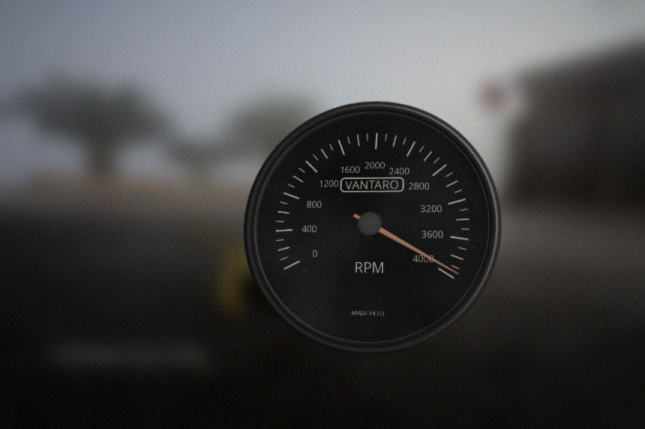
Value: 3950 rpm
